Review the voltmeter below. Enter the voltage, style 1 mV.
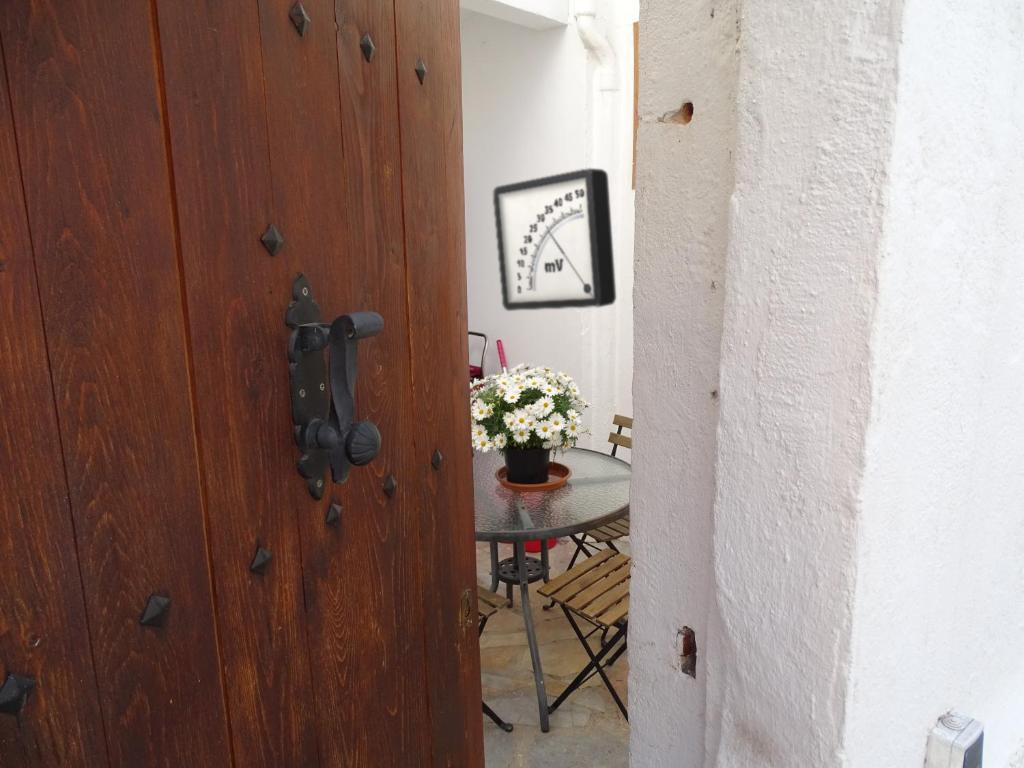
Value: 30 mV
